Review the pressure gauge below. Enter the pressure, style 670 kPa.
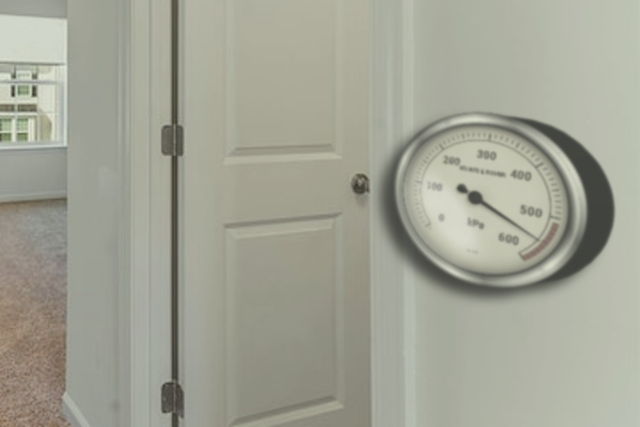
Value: 550 kPa
